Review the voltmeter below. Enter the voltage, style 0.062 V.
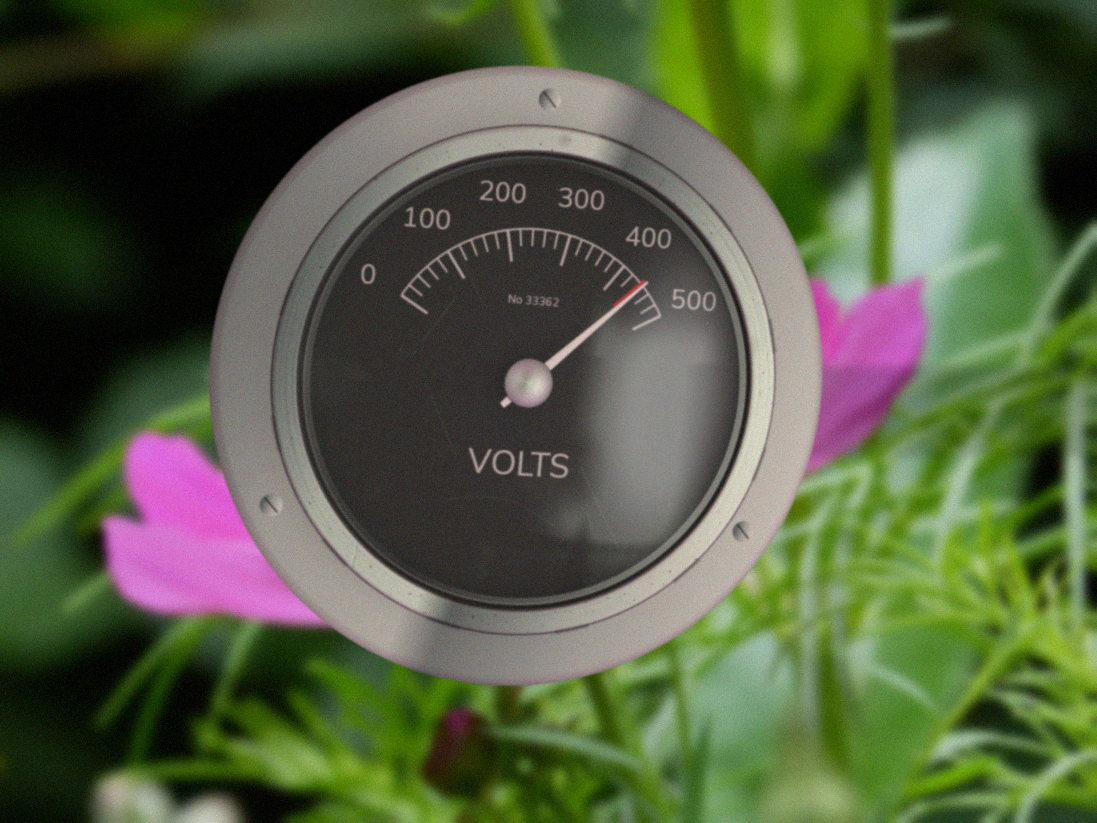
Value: 440 V
